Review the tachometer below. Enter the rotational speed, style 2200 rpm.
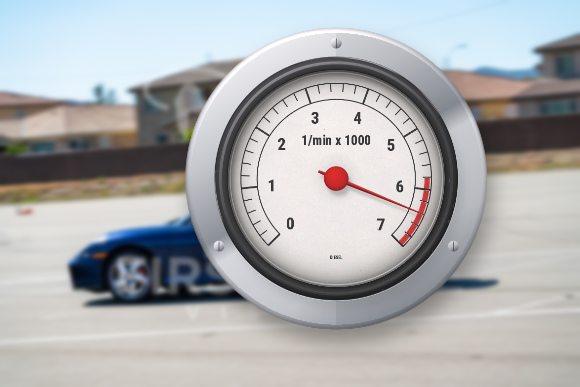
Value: 6400 rpm
